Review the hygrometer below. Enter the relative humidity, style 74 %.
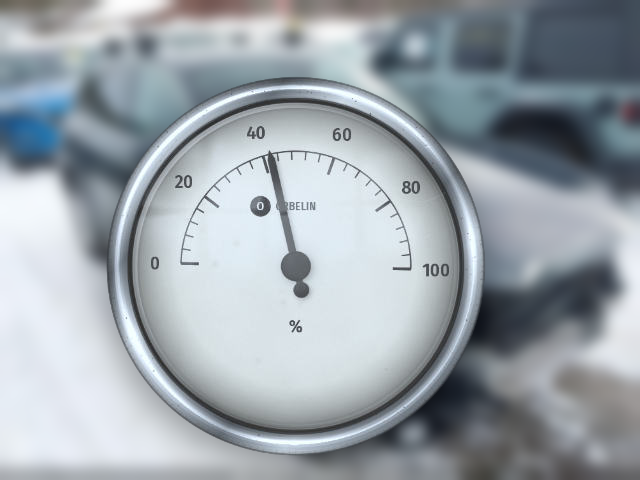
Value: 42 %
